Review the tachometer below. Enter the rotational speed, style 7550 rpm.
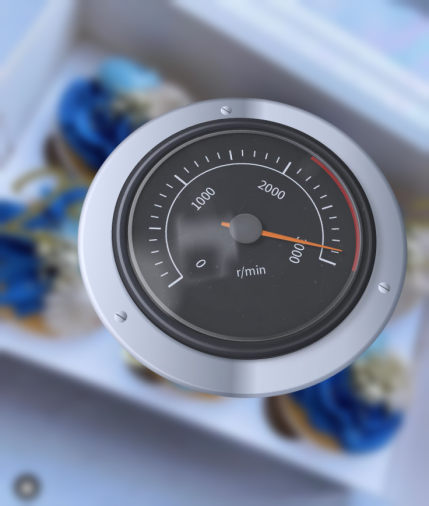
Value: 2900 rpm
